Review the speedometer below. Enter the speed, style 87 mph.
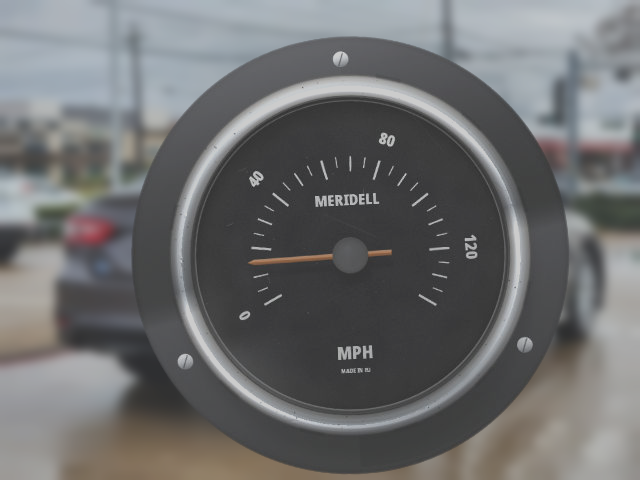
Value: 15 mph
